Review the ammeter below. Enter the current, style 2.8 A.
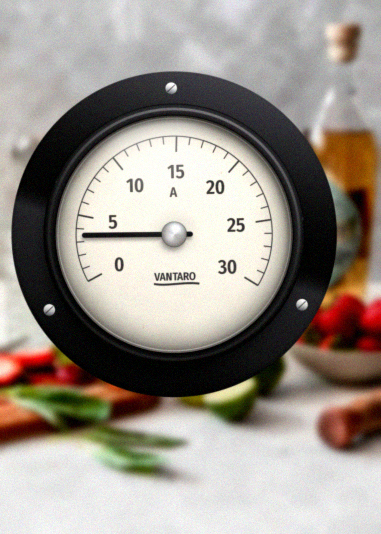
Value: 3.5 A
